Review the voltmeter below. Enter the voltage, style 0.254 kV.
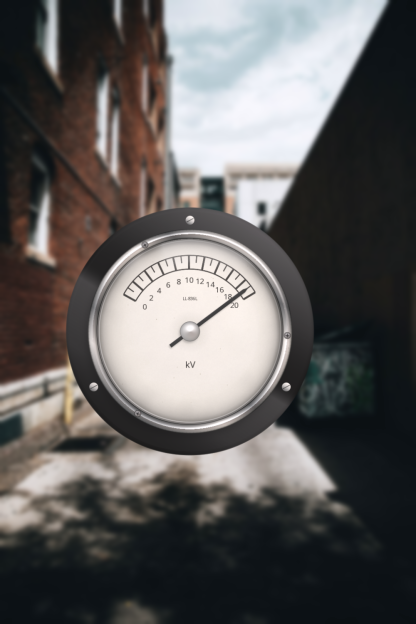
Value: 19 kV
